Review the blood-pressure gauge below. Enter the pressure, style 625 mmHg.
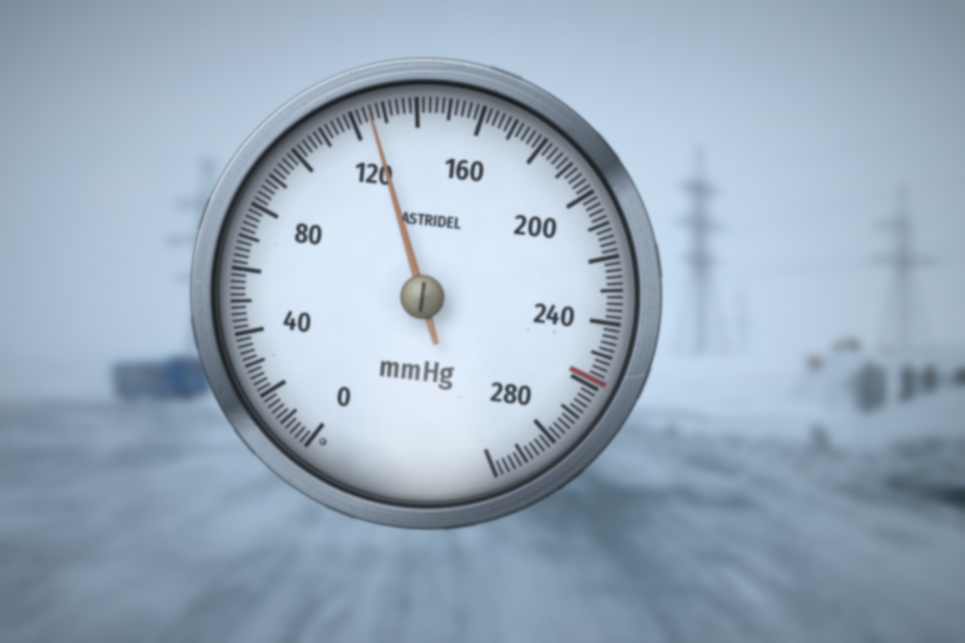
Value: 126 mmHg
